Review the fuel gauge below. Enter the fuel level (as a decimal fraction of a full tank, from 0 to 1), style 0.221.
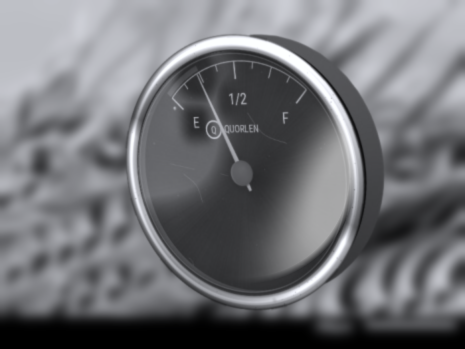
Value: 0.25
